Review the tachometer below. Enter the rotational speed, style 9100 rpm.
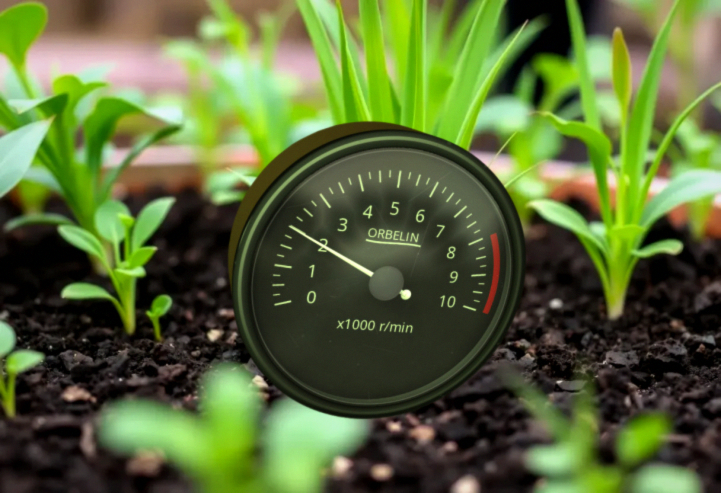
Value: 2000 rpm
